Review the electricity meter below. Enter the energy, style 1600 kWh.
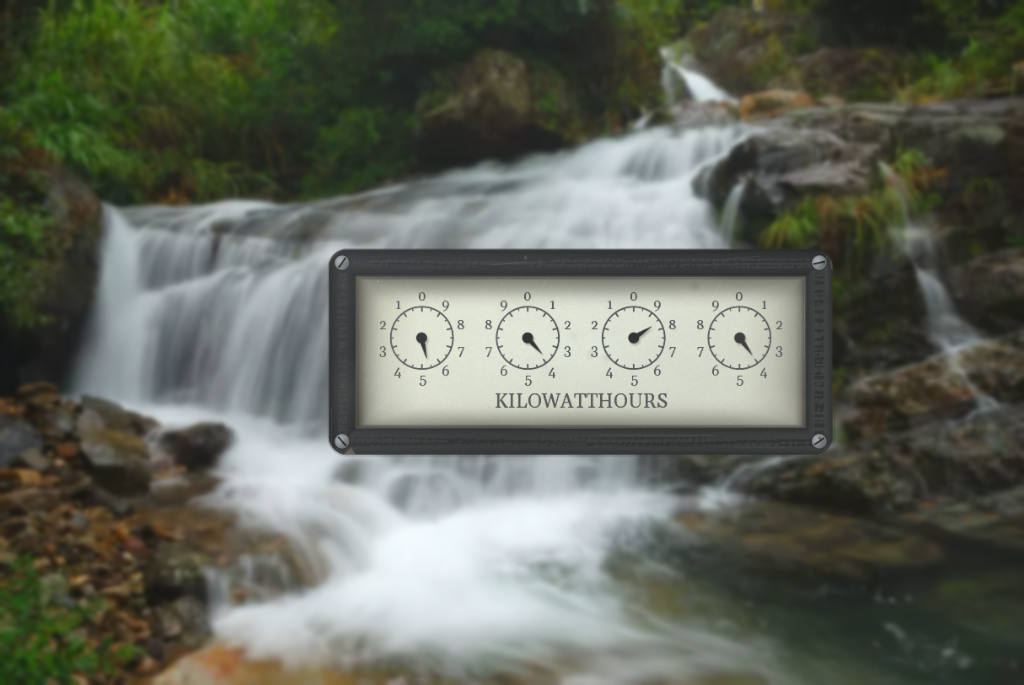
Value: 5384 kWh
